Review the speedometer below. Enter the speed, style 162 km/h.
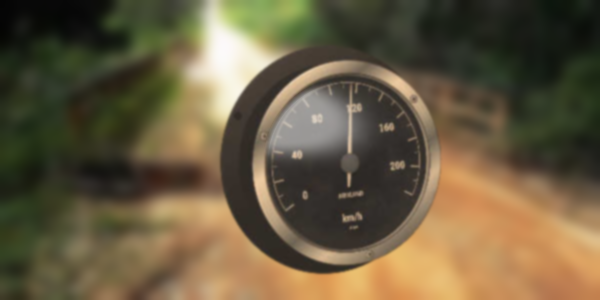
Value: 115 km/h
